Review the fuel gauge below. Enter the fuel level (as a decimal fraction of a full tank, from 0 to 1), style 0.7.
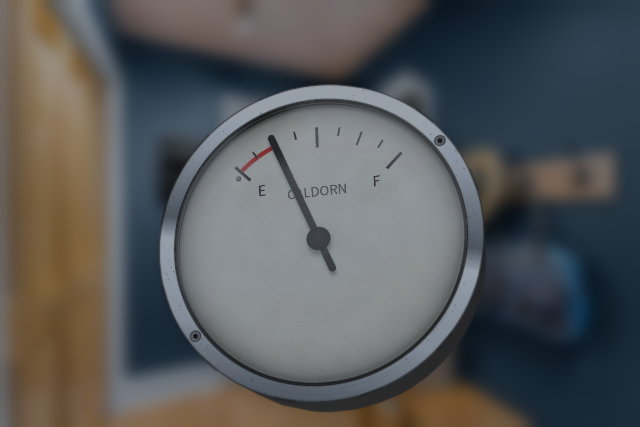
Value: 0.25
